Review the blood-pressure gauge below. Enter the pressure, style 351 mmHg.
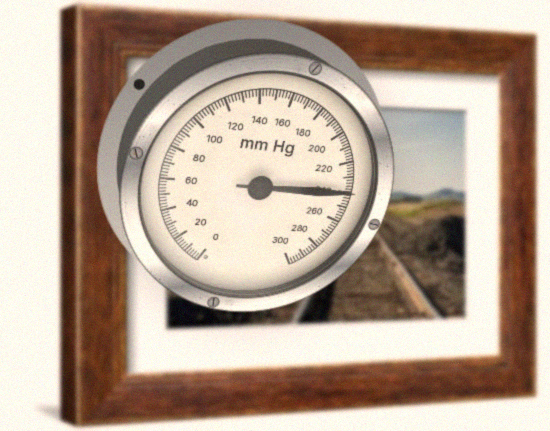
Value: 240 mmHg
